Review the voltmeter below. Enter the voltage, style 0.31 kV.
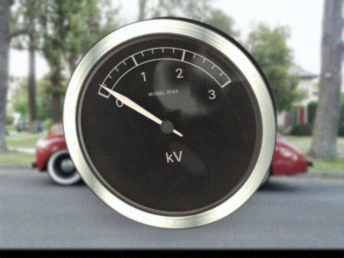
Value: 0.2 kV
